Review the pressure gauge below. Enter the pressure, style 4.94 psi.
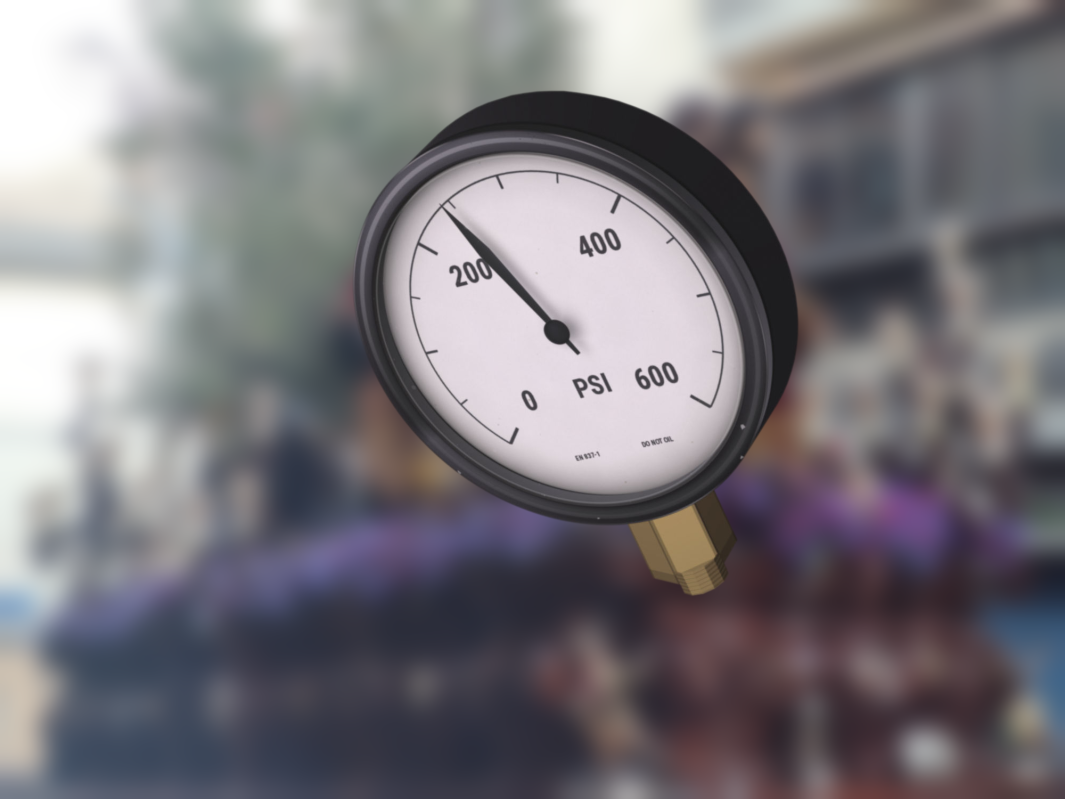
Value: 250 psi
